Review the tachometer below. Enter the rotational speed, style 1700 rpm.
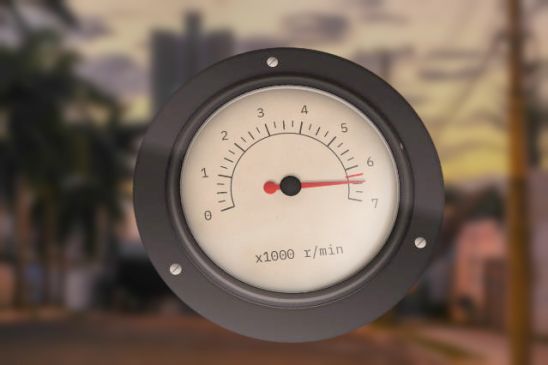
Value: 6500 rpm
